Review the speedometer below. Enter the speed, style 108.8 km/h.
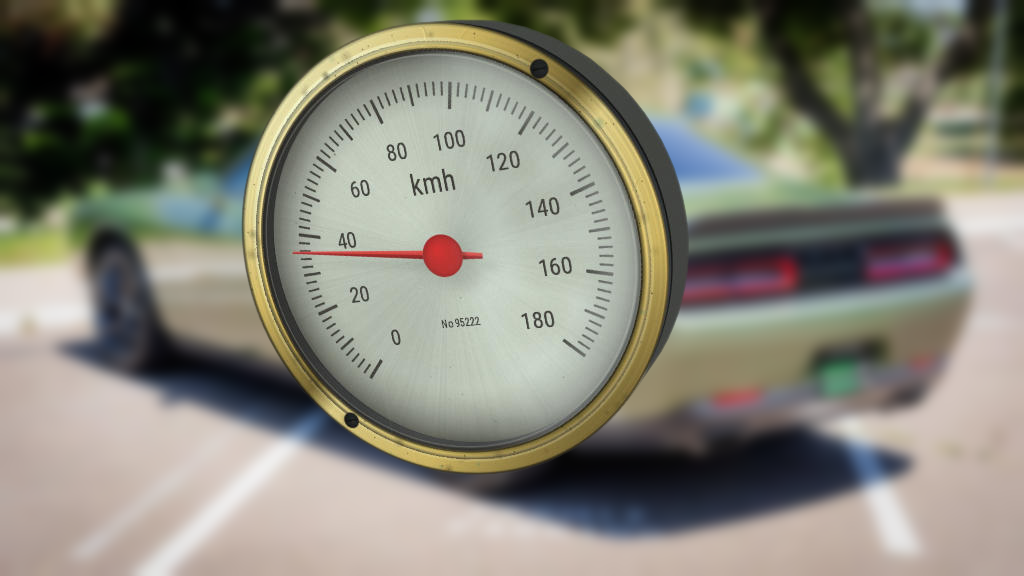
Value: 36 km/h
